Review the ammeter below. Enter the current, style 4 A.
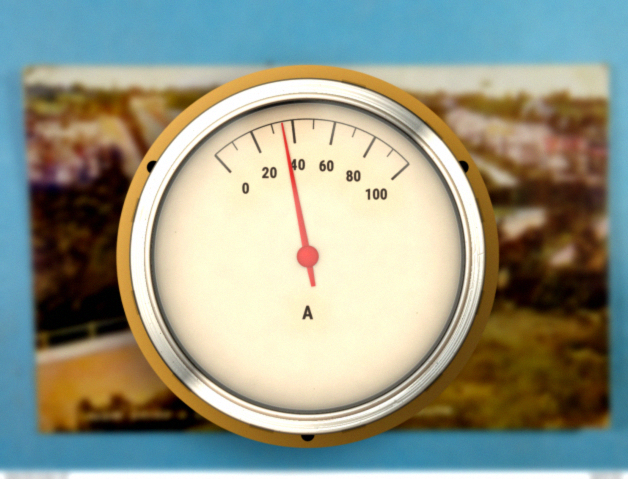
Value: 35 A
